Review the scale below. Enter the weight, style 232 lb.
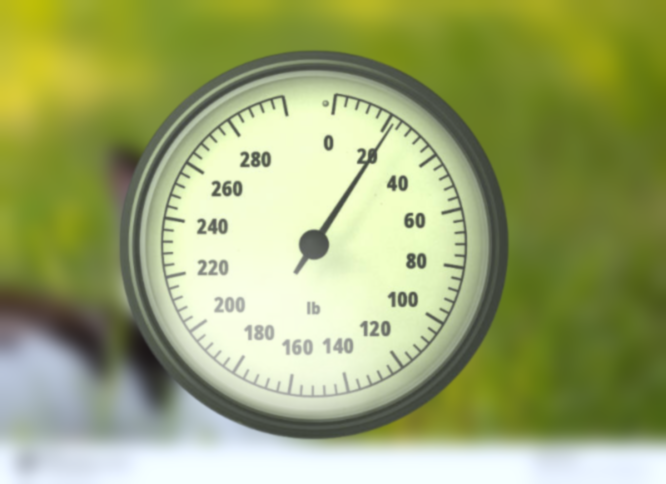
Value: 22 lb
